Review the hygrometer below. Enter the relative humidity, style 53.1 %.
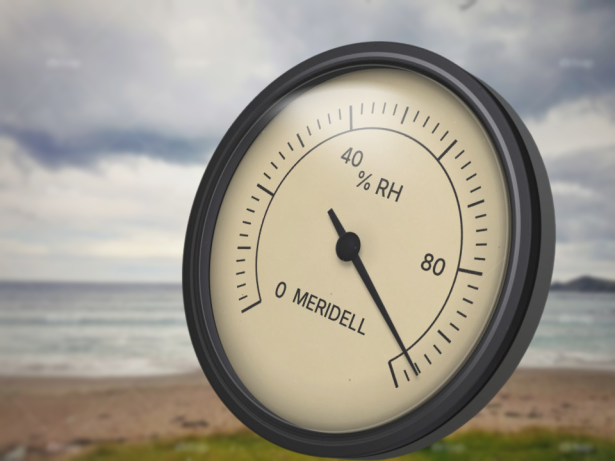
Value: 96 %
